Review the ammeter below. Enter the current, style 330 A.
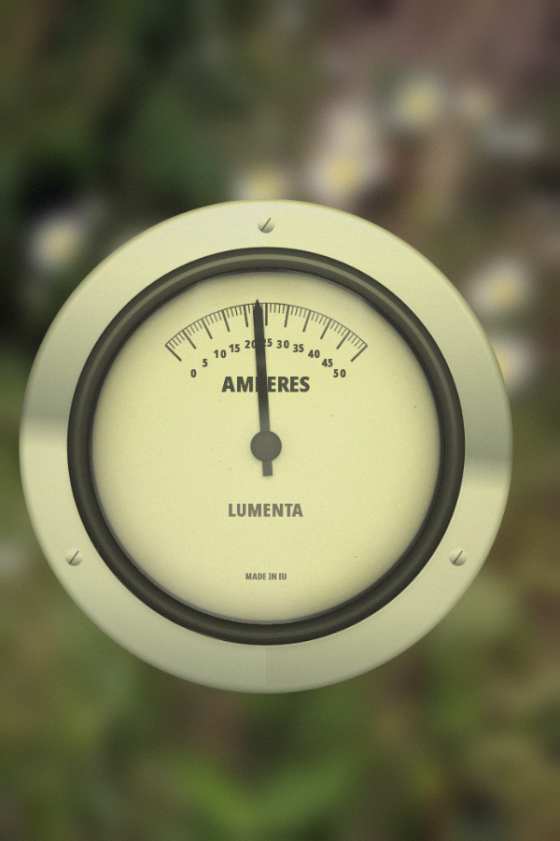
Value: 23 A
